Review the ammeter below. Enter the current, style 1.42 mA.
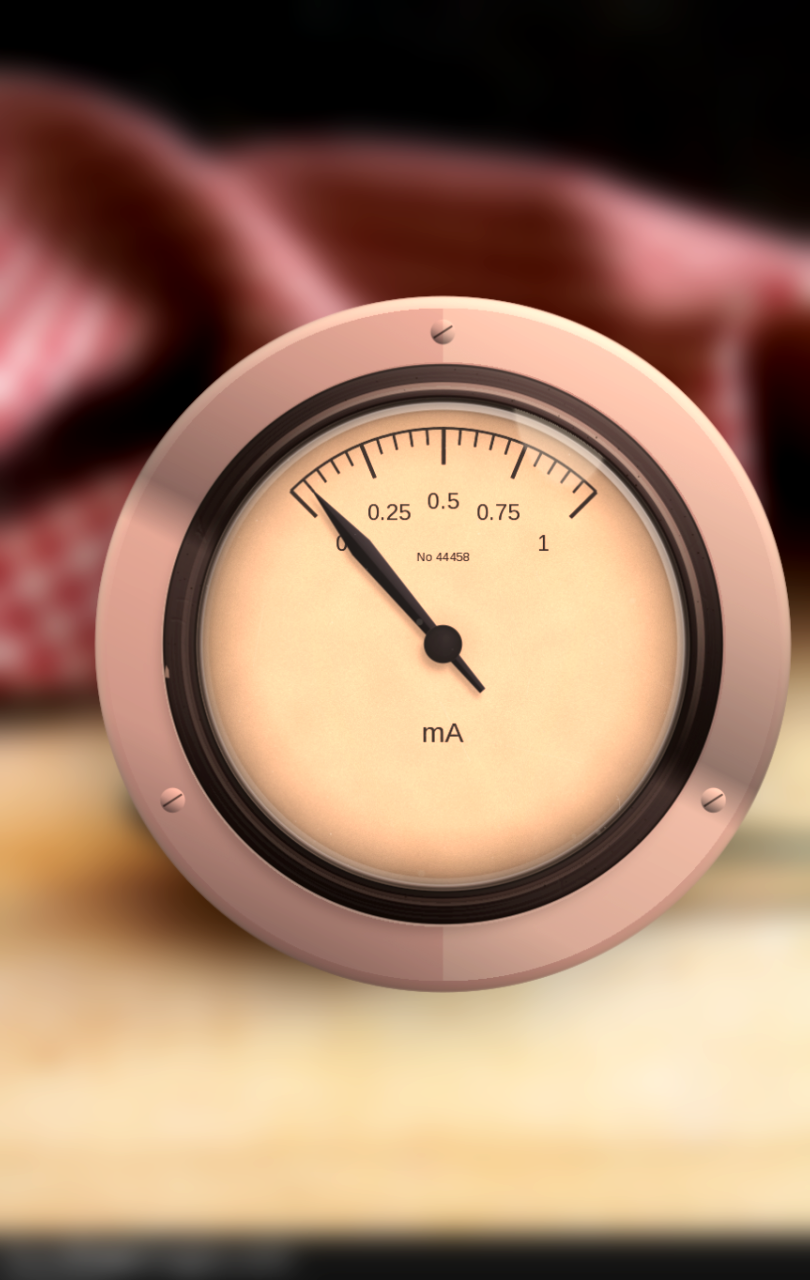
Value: 0.05 mA
